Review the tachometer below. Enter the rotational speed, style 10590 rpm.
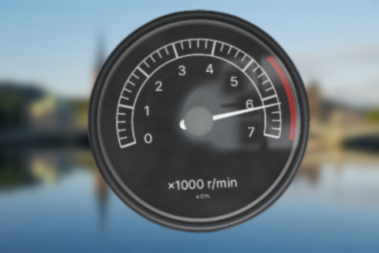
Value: 6200 rpm
